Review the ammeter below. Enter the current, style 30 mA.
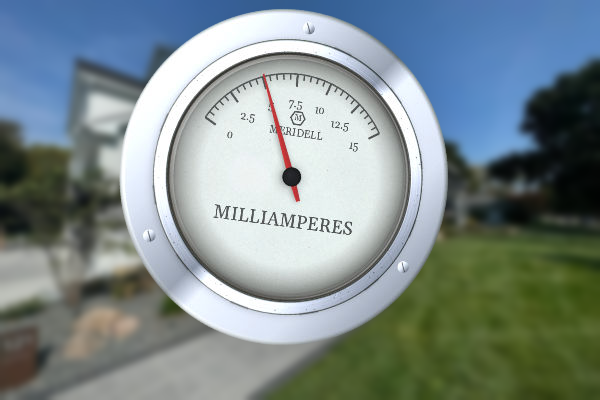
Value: 5 mA
